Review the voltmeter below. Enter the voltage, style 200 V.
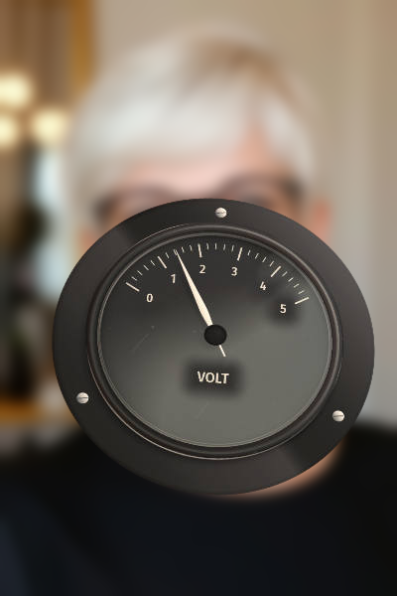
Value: 1.4 V
